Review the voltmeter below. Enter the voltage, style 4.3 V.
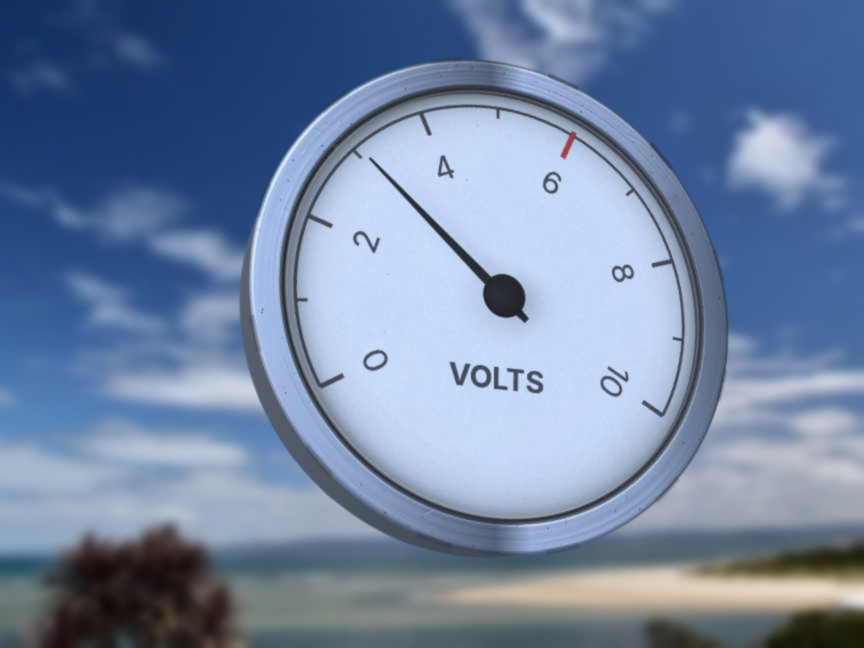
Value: 3 V
